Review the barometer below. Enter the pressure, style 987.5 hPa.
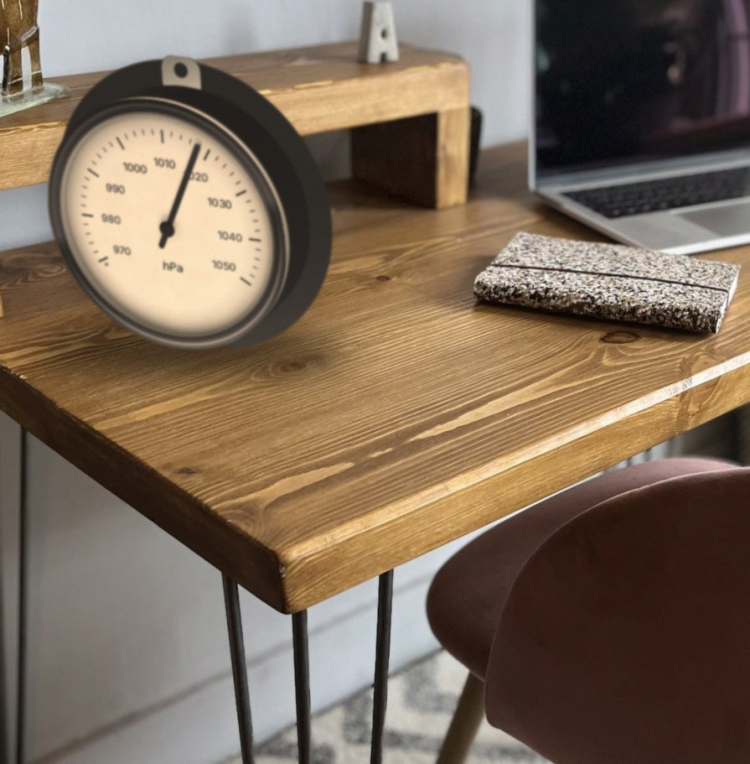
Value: 1018 hPa
